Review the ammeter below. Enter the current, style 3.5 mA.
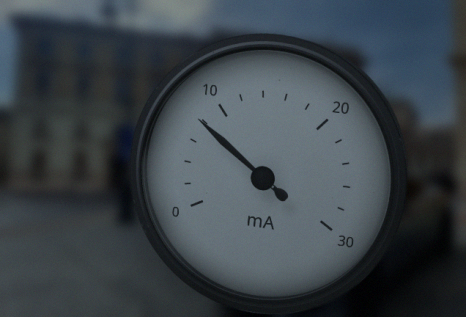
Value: 8 mA
